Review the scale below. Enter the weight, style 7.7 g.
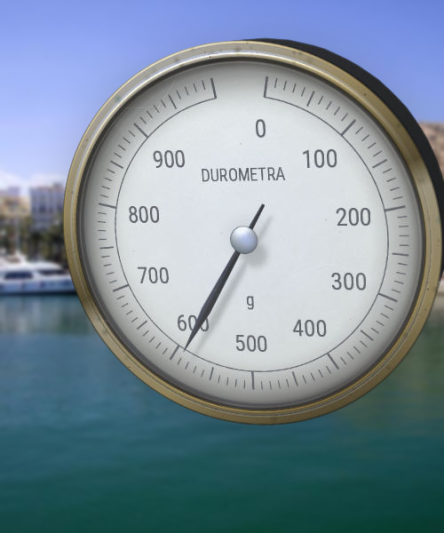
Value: 590 g
